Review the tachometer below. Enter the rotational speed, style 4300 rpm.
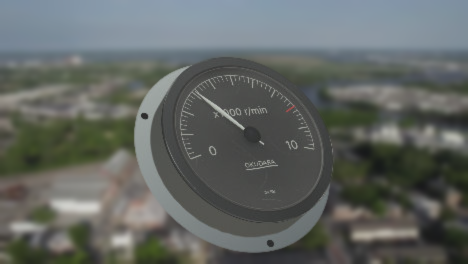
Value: 3000 rpm
